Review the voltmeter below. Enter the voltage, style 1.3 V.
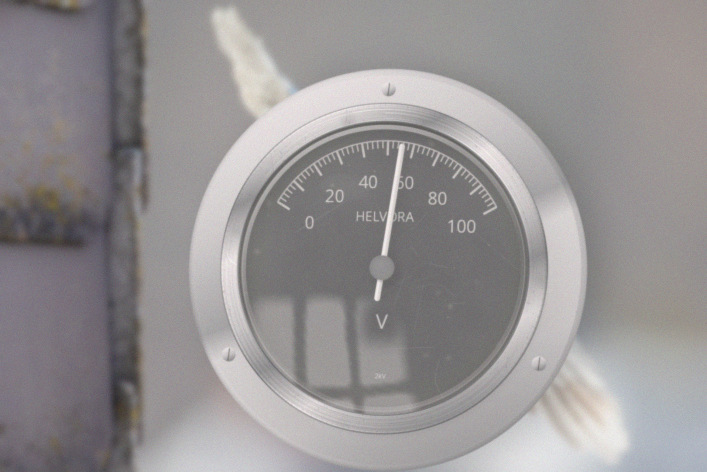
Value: 56 V
